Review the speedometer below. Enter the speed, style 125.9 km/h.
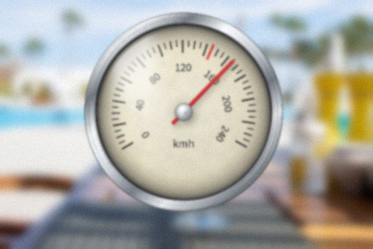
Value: 165 km/h
